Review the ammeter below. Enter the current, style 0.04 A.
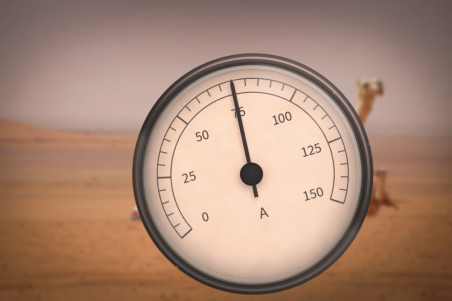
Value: 75 A
